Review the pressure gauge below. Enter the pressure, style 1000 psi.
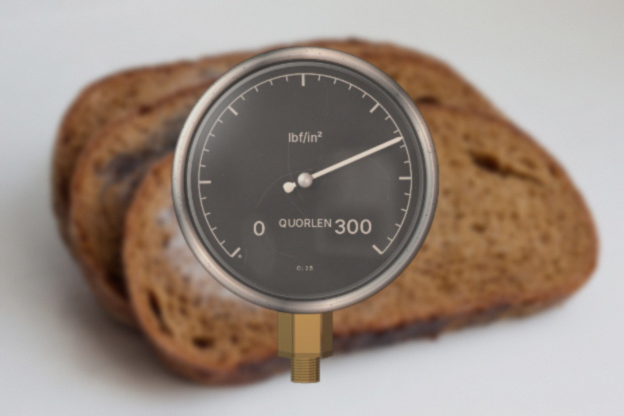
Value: 225 psi
